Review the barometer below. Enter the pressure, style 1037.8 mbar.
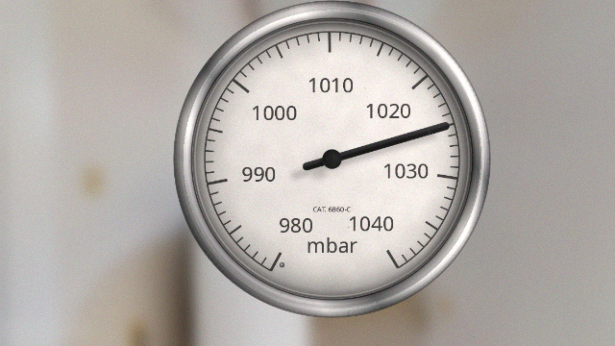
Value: 1025 mbar
